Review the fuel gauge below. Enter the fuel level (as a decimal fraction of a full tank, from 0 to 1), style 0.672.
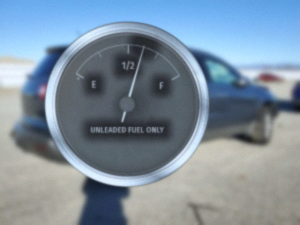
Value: 0.625
